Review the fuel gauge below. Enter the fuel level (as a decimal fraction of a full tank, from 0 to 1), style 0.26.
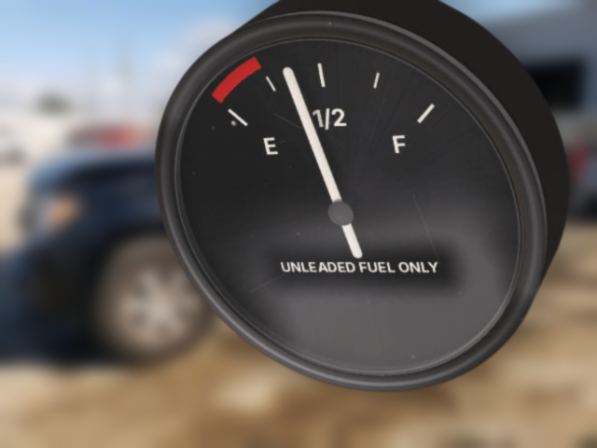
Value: 0.375
